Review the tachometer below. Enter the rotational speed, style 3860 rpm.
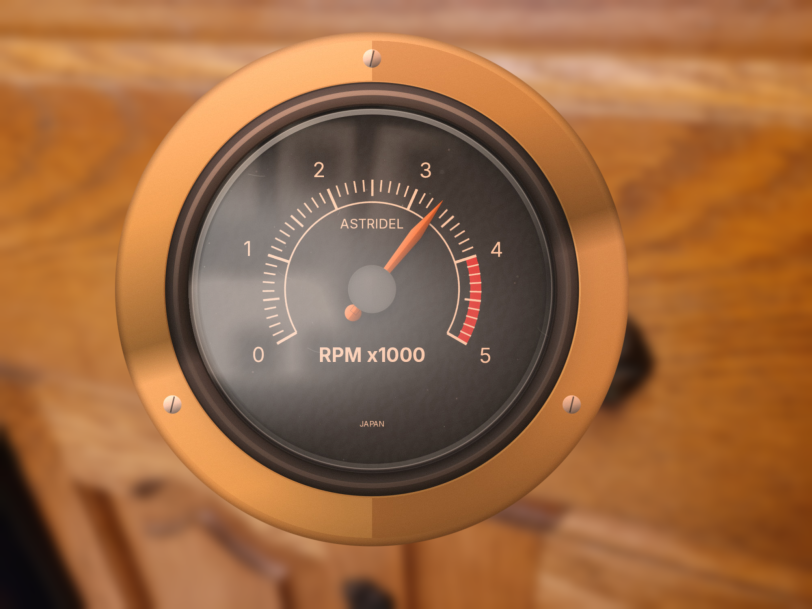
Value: 3300 rpm
